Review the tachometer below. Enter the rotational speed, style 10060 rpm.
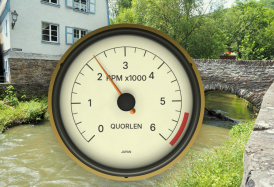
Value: 2250 rpm
